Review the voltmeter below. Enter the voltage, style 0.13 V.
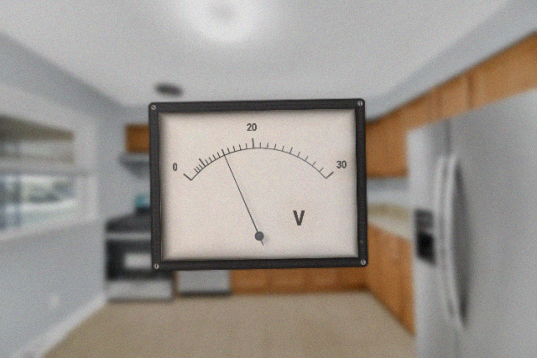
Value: 15 V
